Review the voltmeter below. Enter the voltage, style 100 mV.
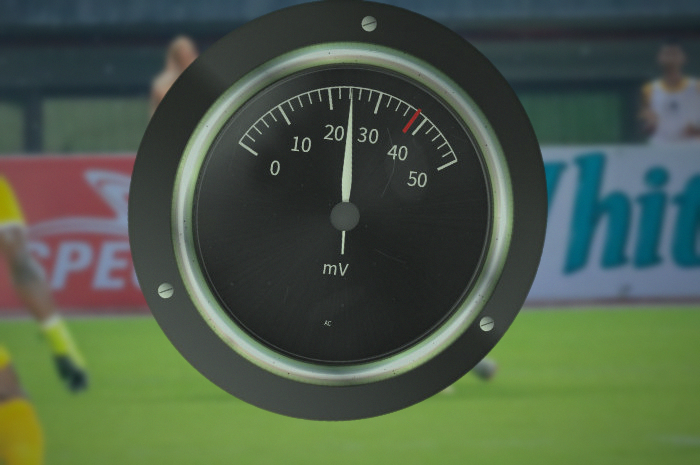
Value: 24 mV
